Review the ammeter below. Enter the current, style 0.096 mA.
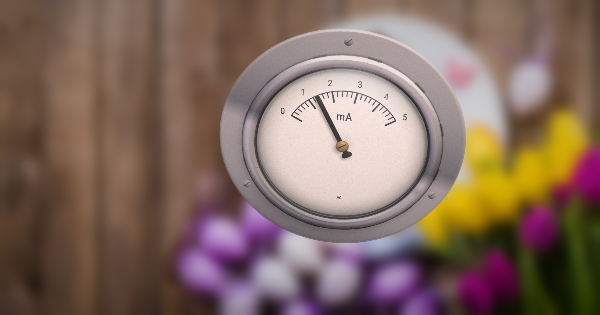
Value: 1.4 mA
